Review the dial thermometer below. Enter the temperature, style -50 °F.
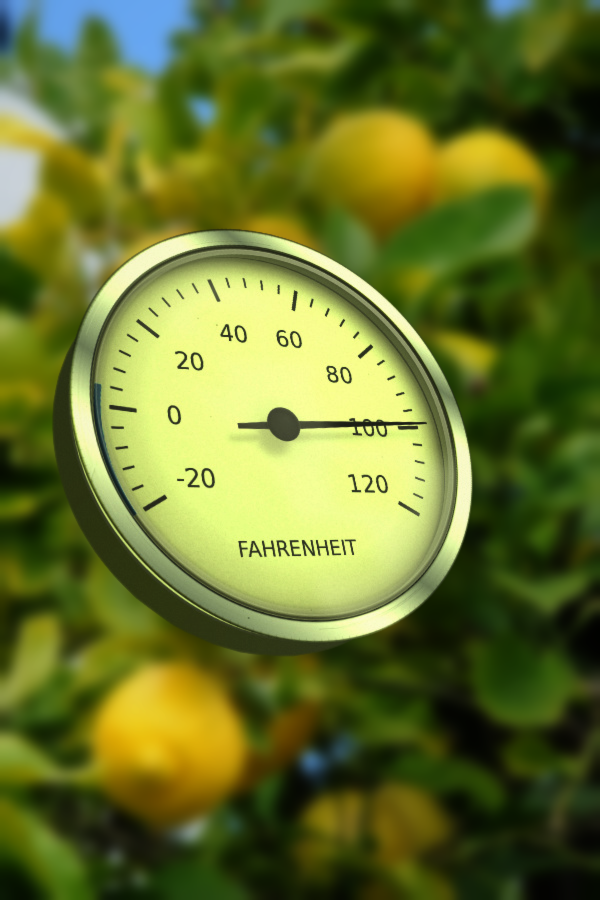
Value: 100 °F
